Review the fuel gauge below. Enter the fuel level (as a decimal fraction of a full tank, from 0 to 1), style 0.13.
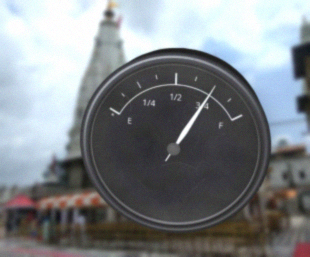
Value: 0.75
